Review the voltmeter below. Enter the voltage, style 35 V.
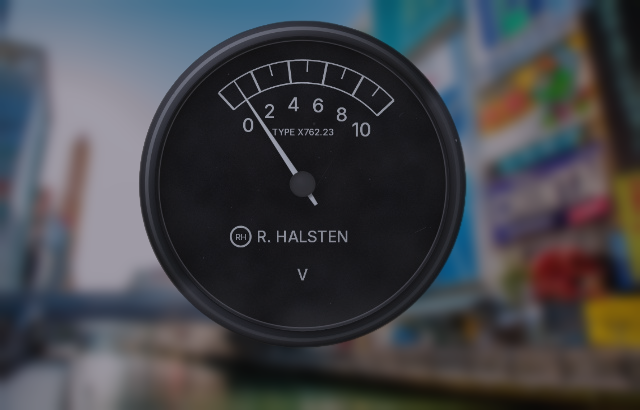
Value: 1 V
